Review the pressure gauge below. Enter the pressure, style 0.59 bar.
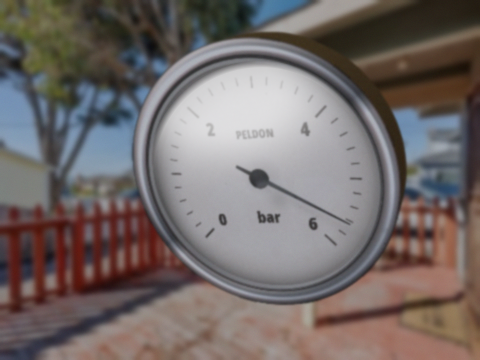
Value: 5.6 bar
